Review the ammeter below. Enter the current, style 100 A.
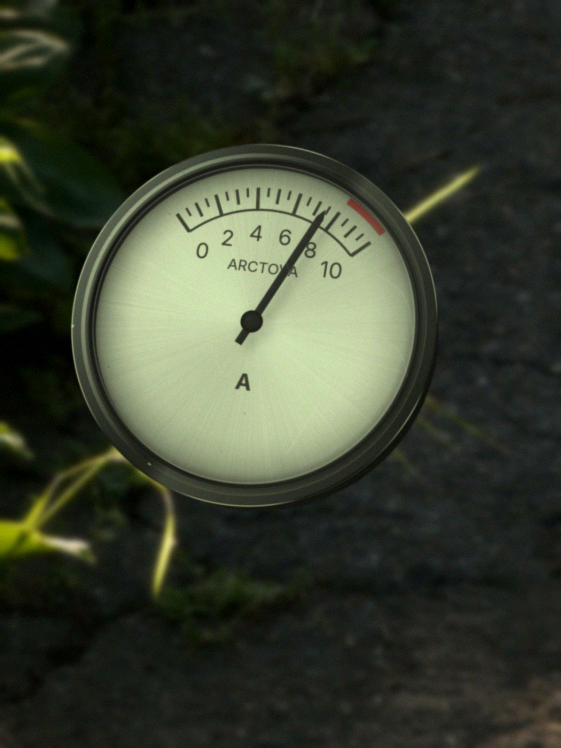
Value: 7.5 A
